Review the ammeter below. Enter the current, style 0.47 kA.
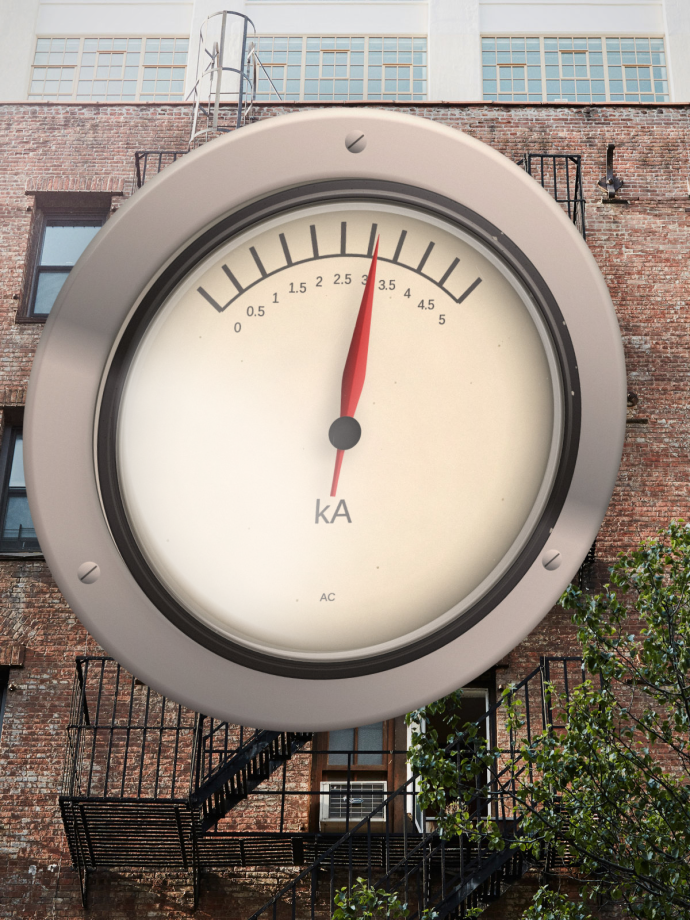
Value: 3 kA
